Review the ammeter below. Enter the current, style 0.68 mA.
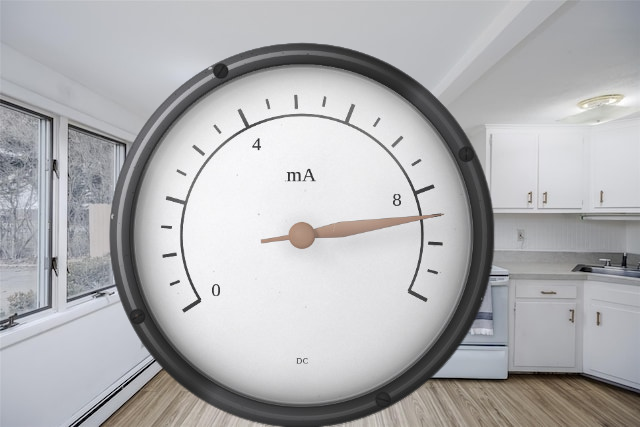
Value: 8.5 mA
